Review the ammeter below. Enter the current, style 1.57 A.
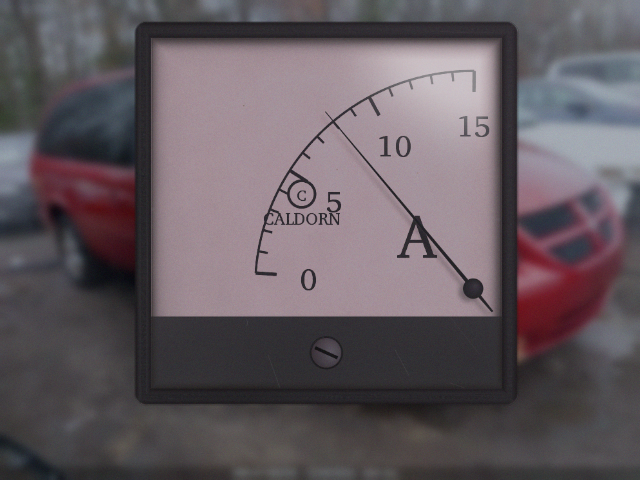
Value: 8 A
